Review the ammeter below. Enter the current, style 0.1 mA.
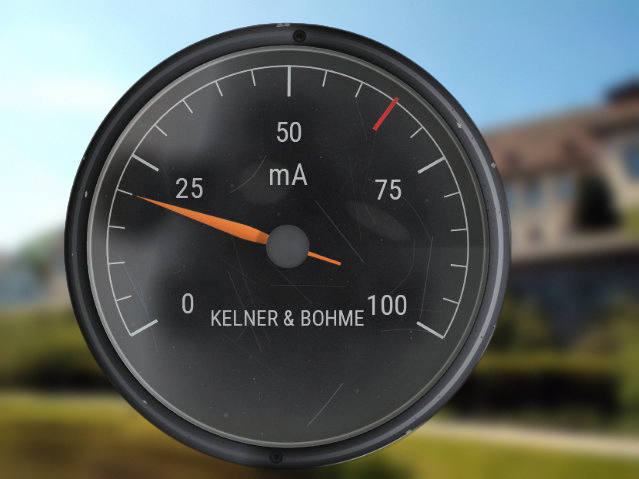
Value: 20 mA
